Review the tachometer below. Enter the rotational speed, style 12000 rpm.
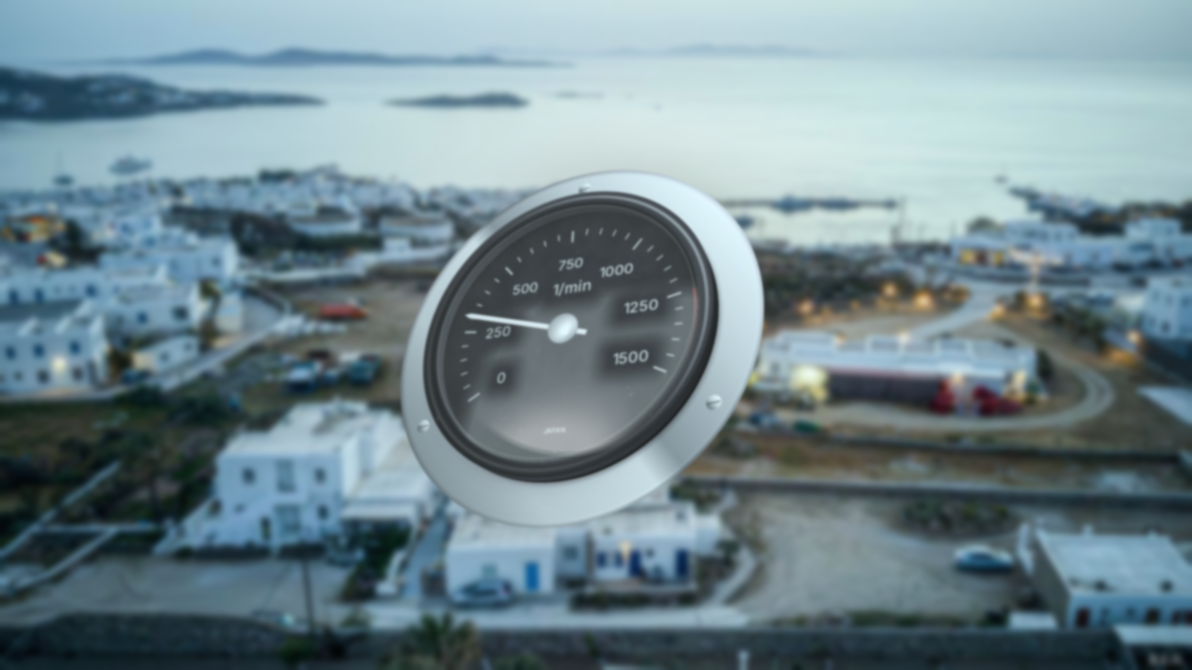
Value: 300 rpm
